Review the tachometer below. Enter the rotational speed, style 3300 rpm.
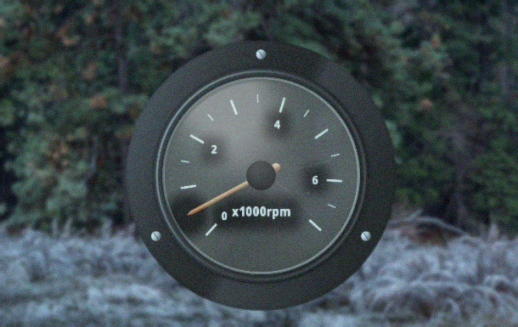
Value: 500 rpm
